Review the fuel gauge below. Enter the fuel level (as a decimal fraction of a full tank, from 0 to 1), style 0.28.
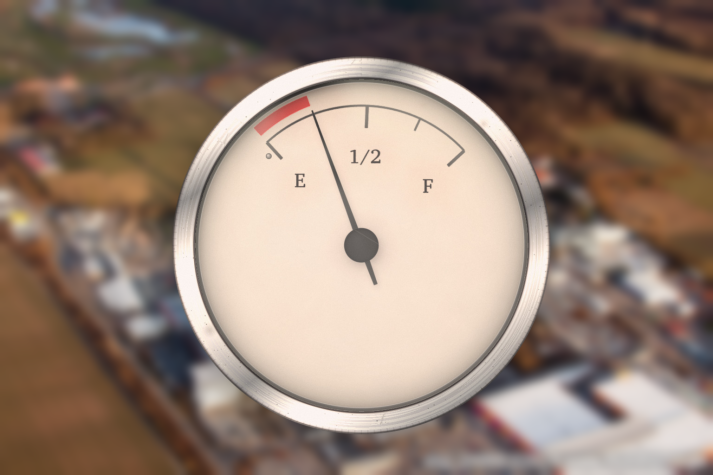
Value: 0.25
